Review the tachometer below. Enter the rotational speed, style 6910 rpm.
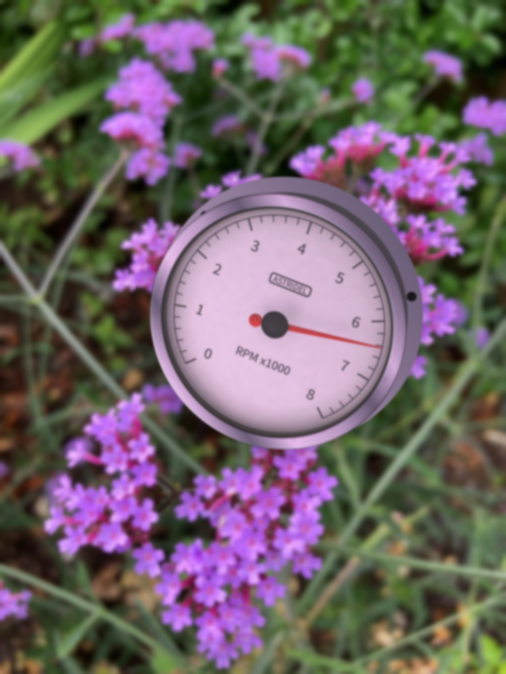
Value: 6400 rpm
